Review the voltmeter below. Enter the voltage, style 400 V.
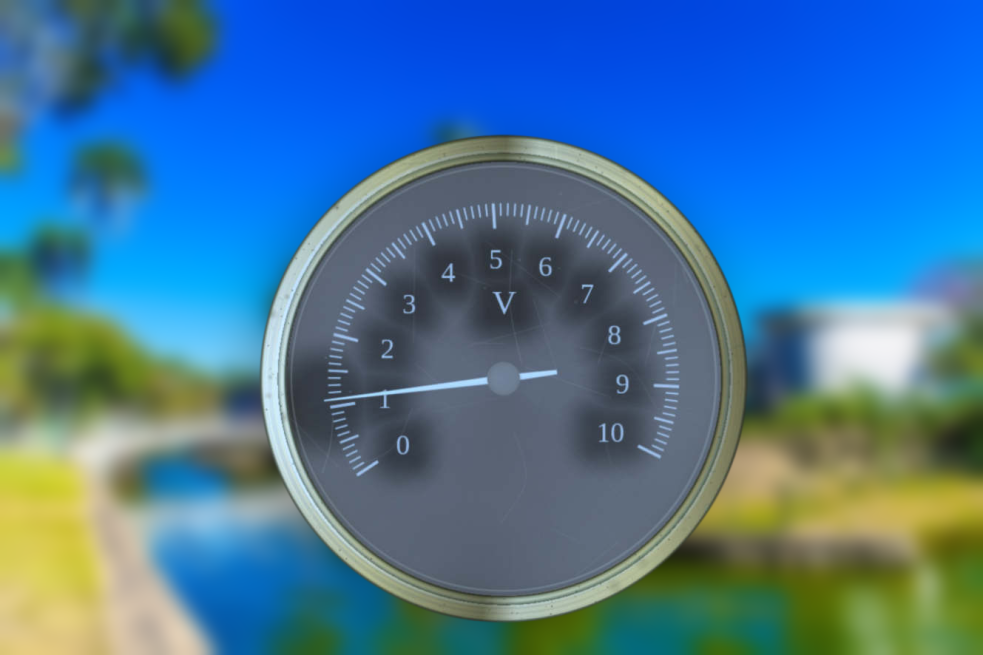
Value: 1.1 V
